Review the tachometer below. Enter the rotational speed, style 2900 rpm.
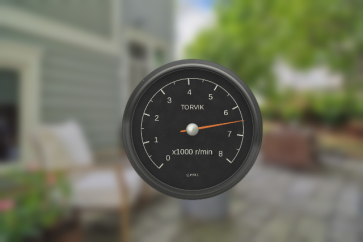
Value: 6500 rpm
